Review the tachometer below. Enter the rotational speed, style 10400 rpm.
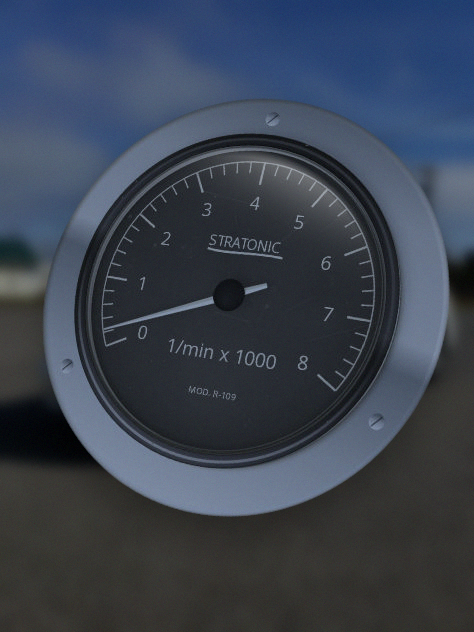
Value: 200 rpm
